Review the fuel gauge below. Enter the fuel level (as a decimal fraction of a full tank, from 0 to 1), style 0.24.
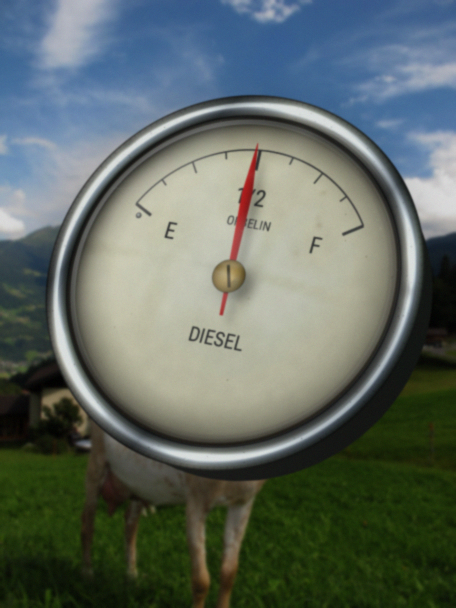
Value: 0.5
